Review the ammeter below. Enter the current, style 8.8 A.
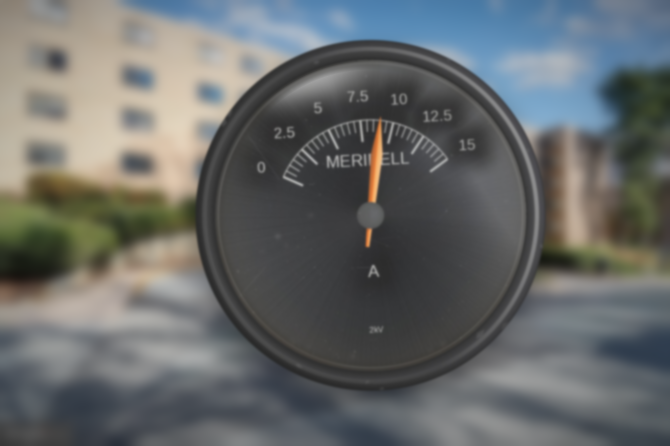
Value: 9 A
